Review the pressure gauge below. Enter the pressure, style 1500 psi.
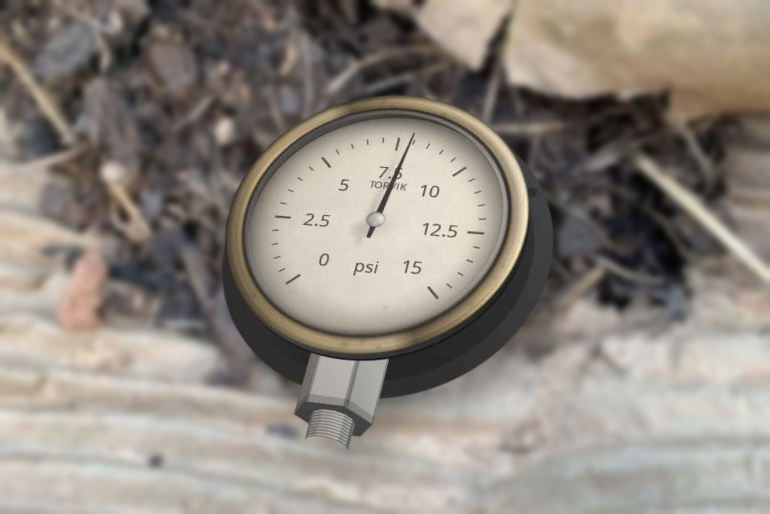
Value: 8 psi
